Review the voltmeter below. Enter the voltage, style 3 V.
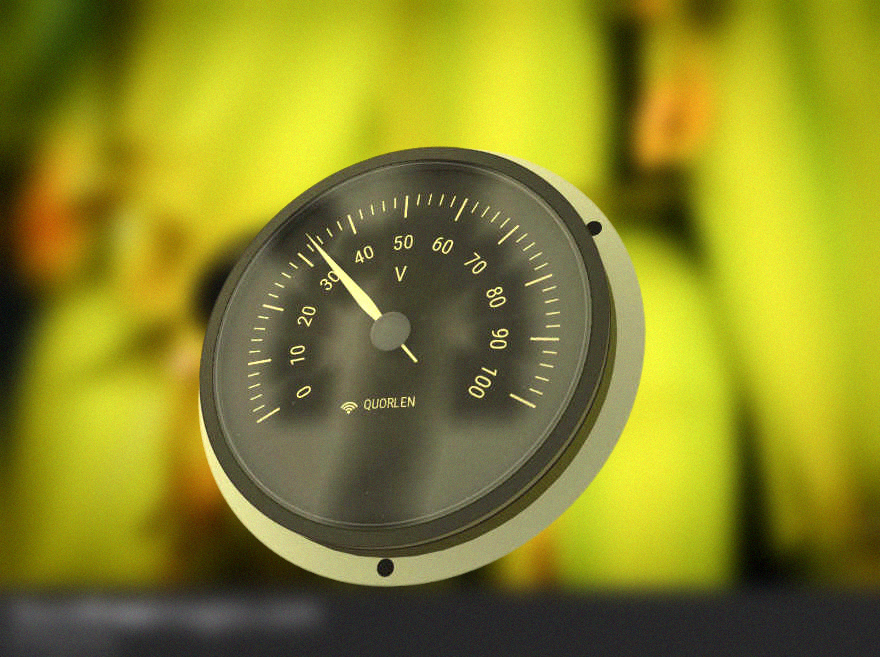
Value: 33 V
